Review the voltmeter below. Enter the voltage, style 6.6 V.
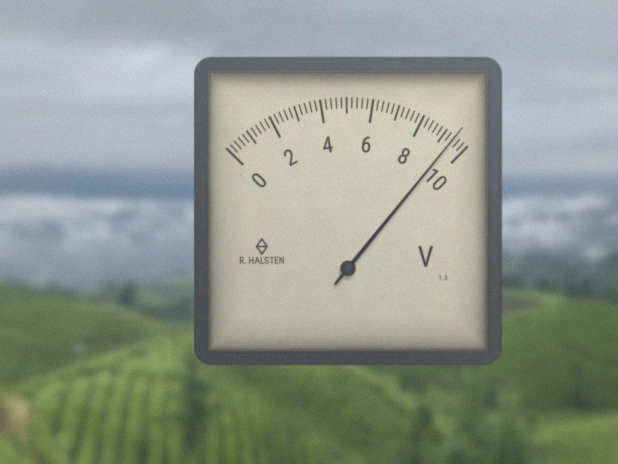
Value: 9.4 V
